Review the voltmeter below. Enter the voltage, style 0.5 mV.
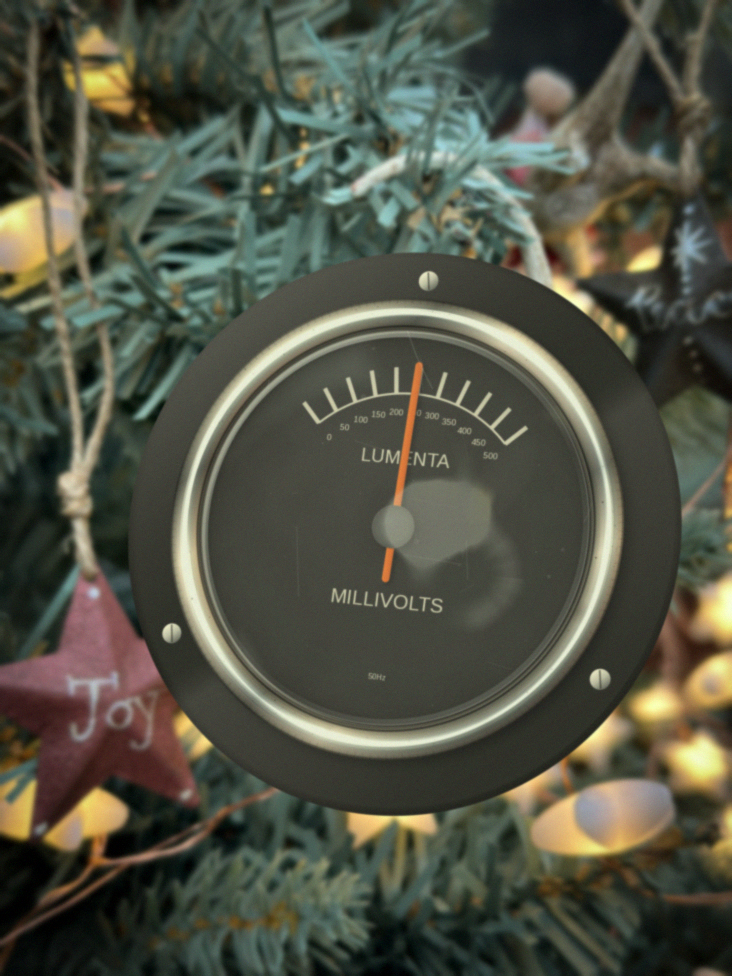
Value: 250 mV
